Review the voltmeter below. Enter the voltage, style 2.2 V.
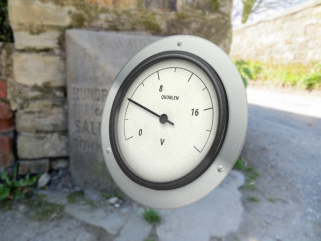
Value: 4 V
